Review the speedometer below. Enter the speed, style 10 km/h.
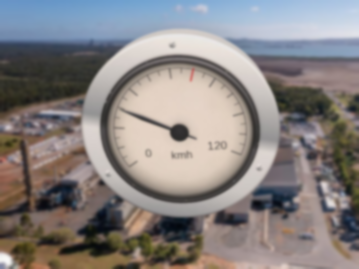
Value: 30 km/h
